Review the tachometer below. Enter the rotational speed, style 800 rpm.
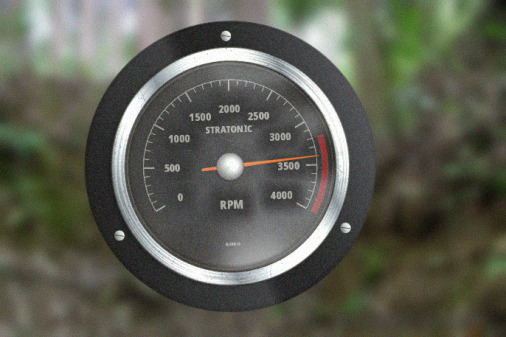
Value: 3400 rpm
